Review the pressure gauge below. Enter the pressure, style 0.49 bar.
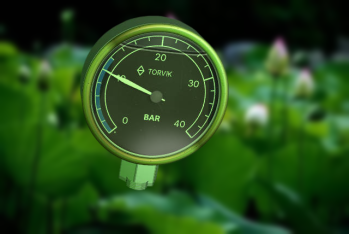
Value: 10 bar
